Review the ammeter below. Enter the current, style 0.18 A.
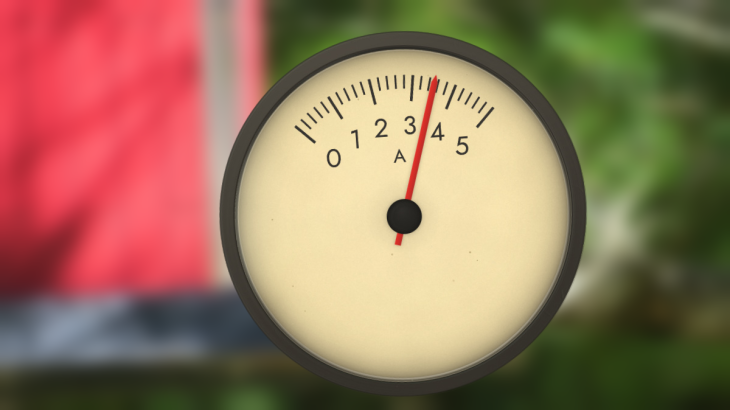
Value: 3.5 A
